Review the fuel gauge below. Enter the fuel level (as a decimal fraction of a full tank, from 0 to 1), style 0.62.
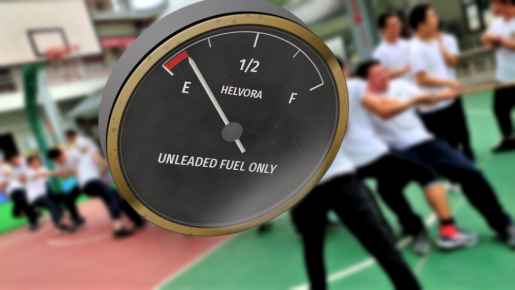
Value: 0.125
